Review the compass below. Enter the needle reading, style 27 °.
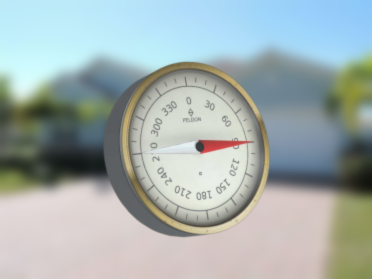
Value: 90 °
